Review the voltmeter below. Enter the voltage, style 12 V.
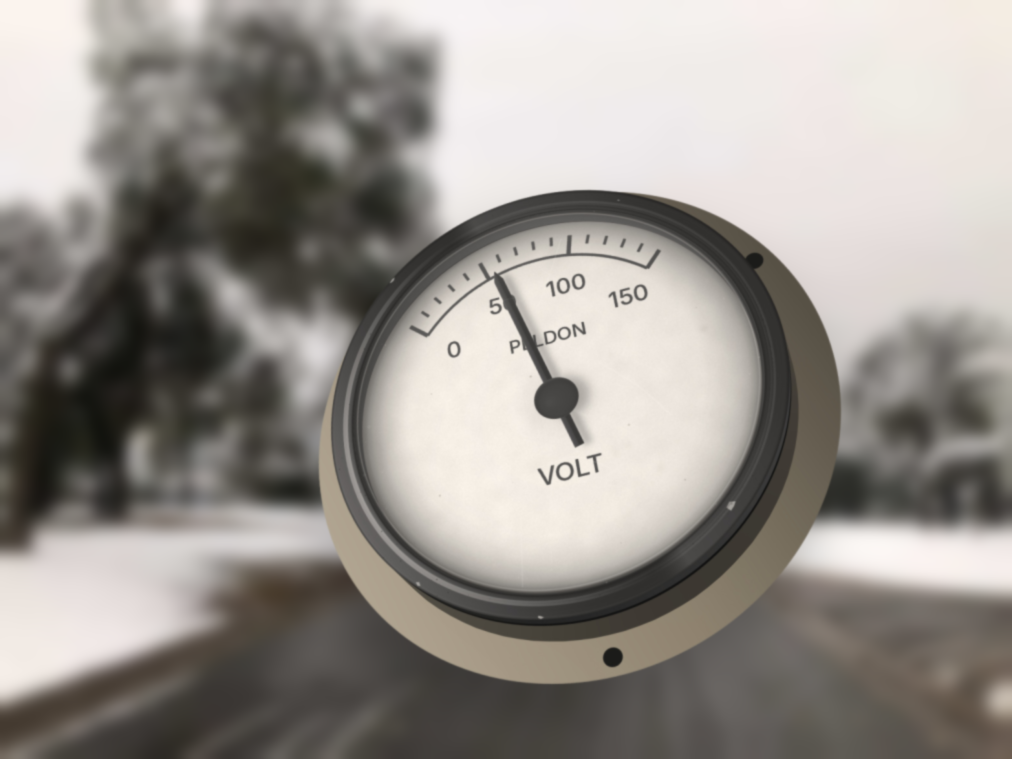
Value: 55 V
